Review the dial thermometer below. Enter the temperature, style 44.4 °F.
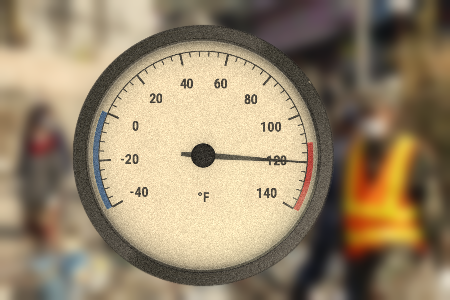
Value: 120 °F
